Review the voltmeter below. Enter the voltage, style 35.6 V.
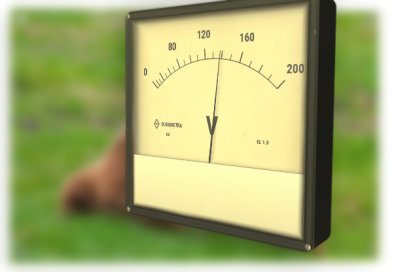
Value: 140 V
